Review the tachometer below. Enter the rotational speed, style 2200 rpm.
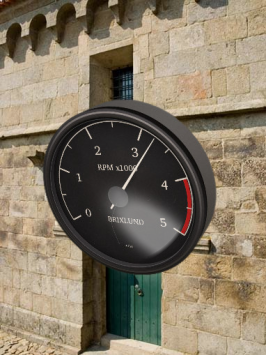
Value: 3250 rpm
